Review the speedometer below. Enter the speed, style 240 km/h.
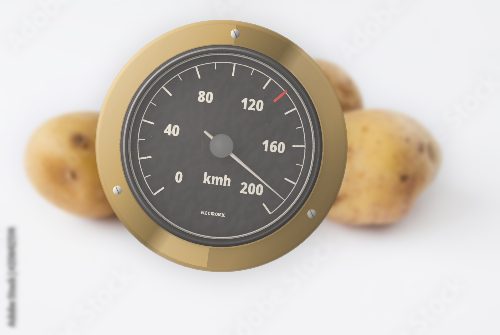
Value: 190 km/h
